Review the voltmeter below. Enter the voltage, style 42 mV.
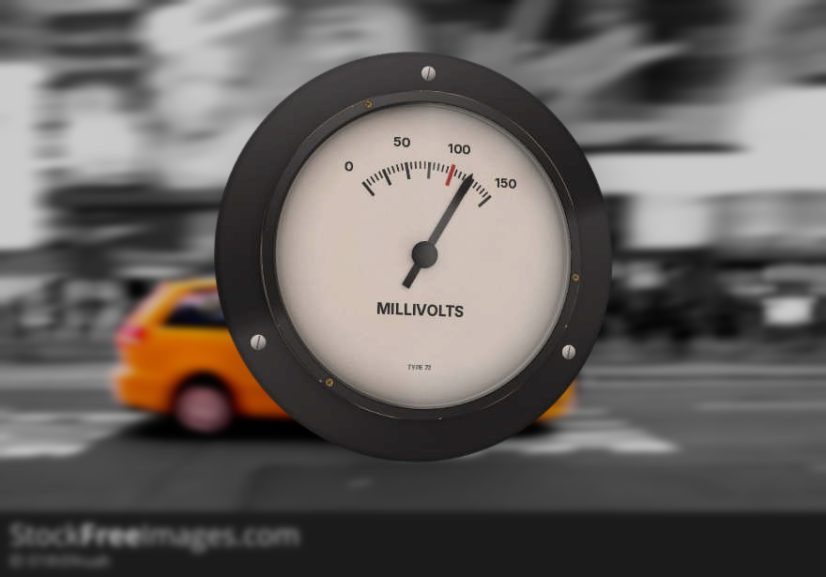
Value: 120 mV
